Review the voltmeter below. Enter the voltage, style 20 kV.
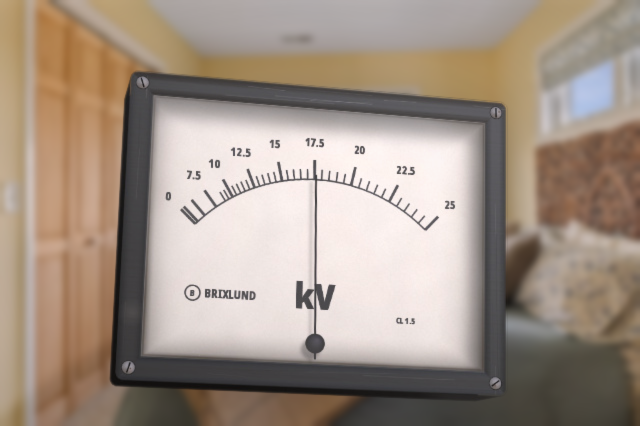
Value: 17.5 kV
